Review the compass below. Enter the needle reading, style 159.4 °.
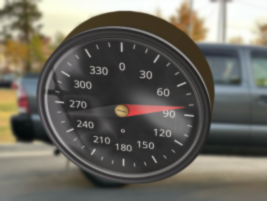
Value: 80 °
